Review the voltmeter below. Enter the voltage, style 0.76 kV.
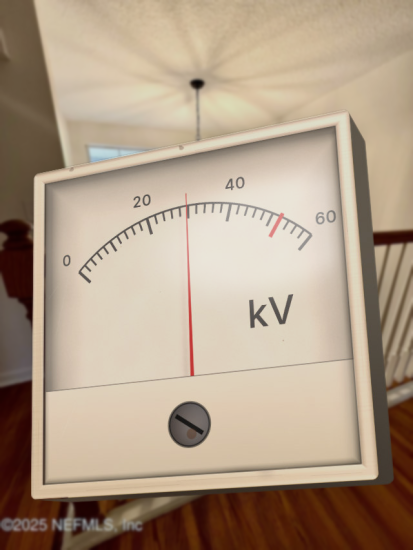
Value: 30 kV
